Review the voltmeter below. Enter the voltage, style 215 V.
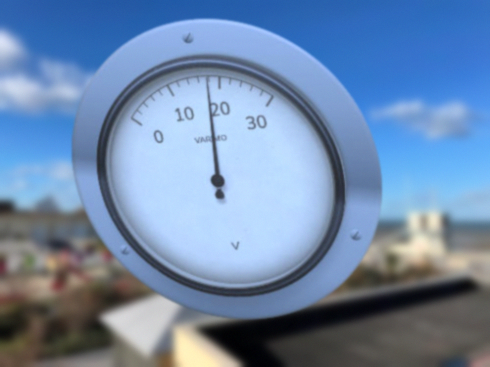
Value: 18 V
